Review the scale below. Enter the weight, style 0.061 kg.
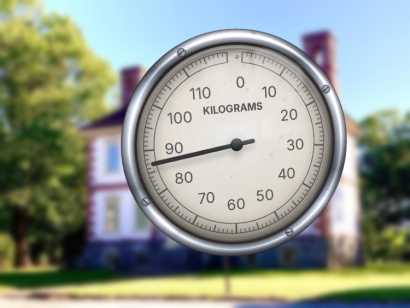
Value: 87 kg
